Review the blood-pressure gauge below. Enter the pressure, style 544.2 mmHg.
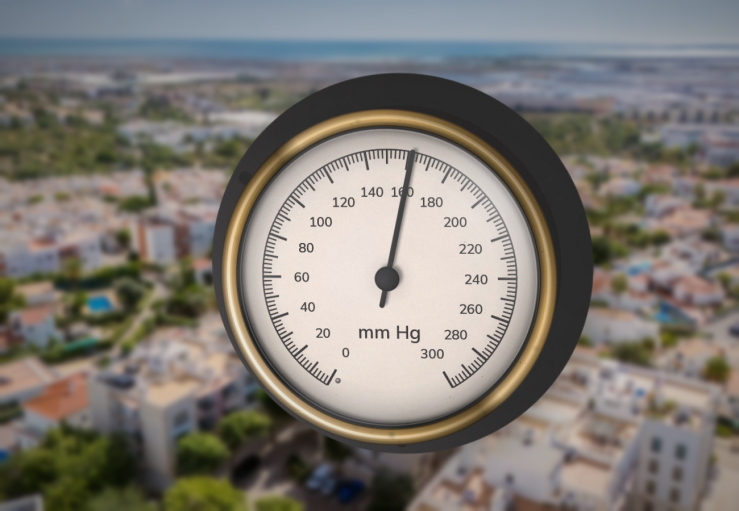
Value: 162 mmHg
